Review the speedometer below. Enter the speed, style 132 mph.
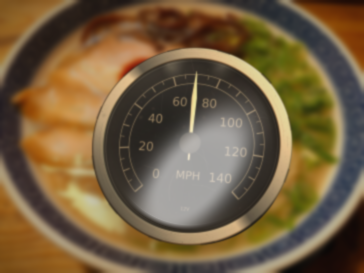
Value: 70 mph
